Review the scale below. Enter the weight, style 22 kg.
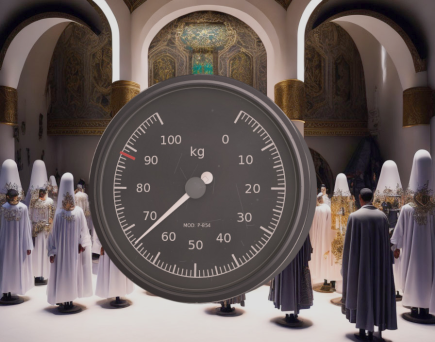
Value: 66 kg
